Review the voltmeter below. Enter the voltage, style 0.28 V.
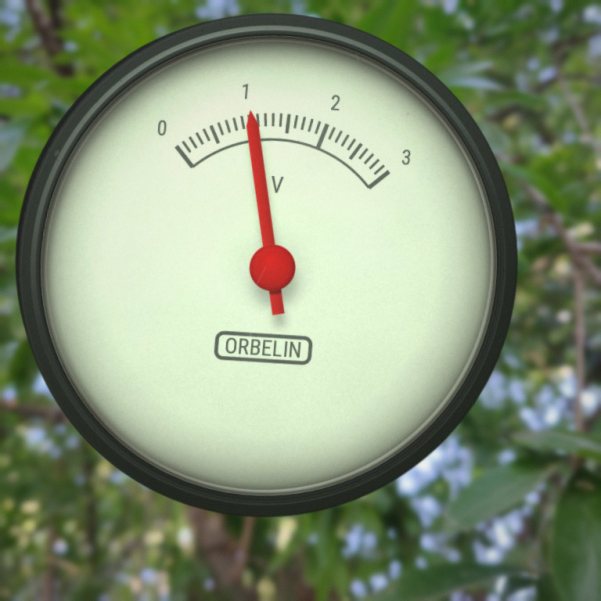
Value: 1 V
